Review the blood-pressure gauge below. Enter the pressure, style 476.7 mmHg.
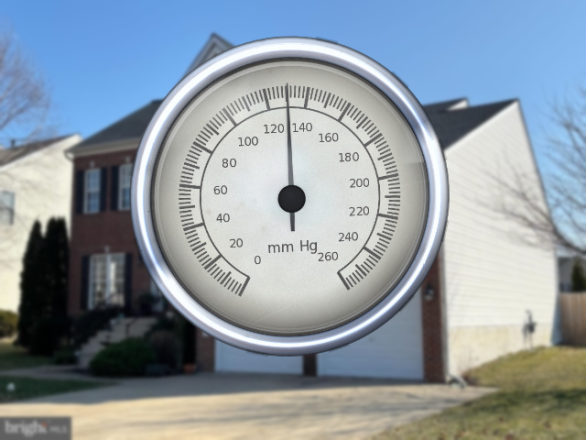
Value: 130 mmHg
